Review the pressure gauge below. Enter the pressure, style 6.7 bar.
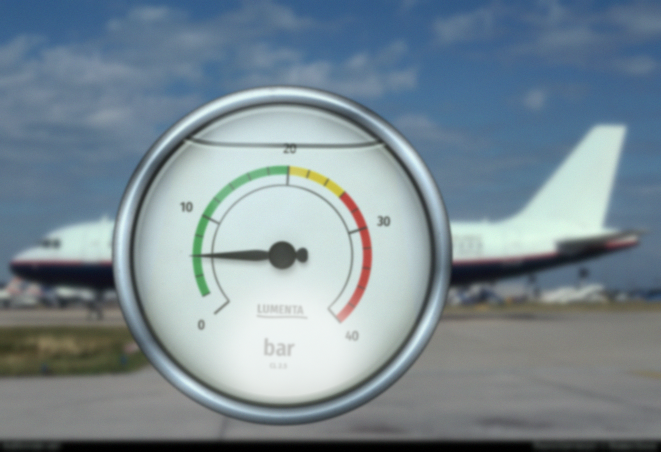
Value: 6 bar
